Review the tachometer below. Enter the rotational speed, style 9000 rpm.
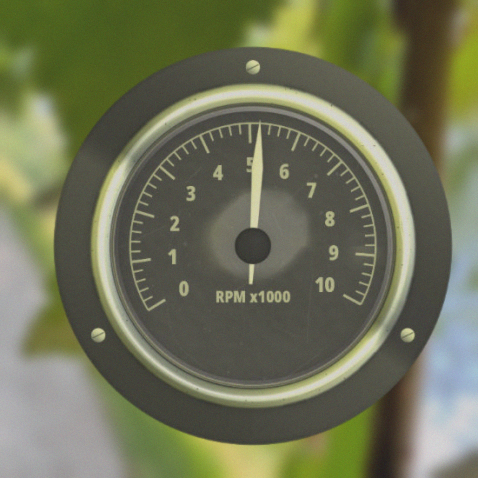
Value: 5200 rpm
